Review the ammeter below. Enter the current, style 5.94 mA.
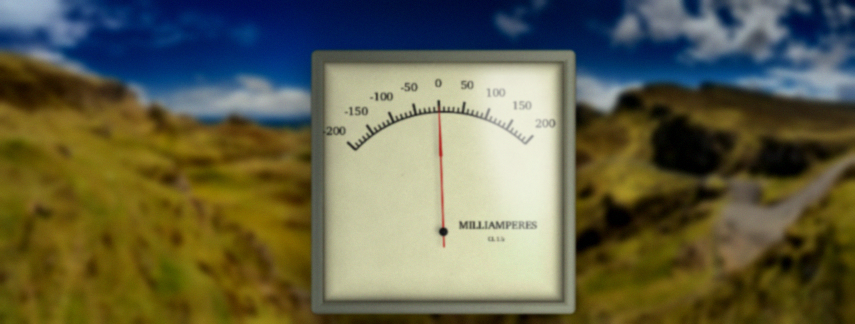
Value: 0 mA
